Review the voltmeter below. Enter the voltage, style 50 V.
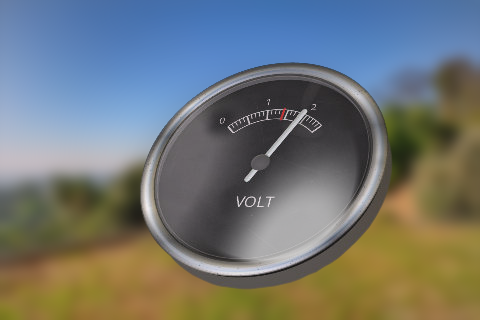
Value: 2 V
